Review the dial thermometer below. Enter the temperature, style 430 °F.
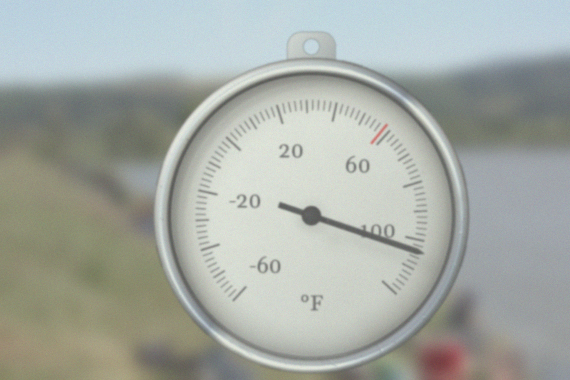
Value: 104 °F
